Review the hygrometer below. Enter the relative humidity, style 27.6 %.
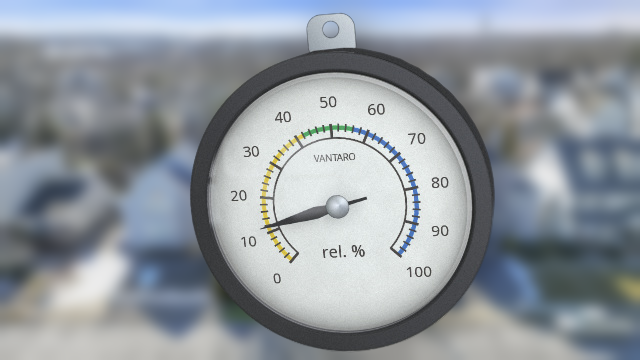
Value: 12 %
